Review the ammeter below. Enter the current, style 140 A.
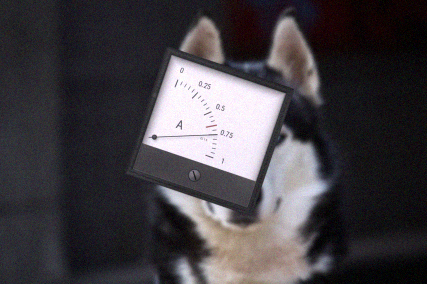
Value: 0.75 A
